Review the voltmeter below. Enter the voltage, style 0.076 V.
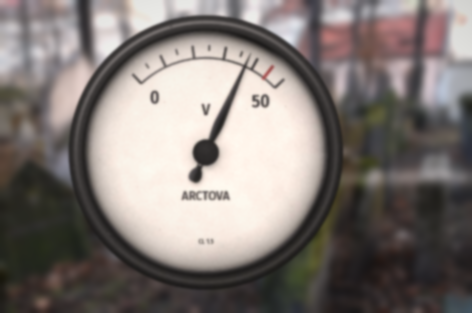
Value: 37.5 V
